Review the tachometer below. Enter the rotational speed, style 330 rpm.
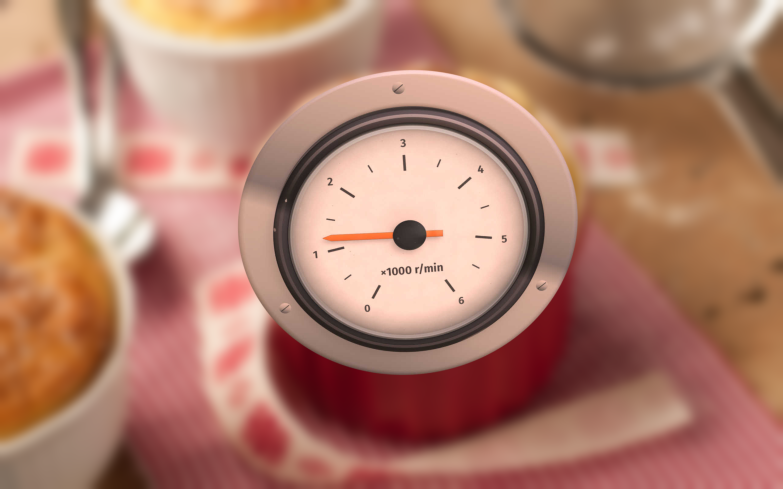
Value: 1250 rpm
